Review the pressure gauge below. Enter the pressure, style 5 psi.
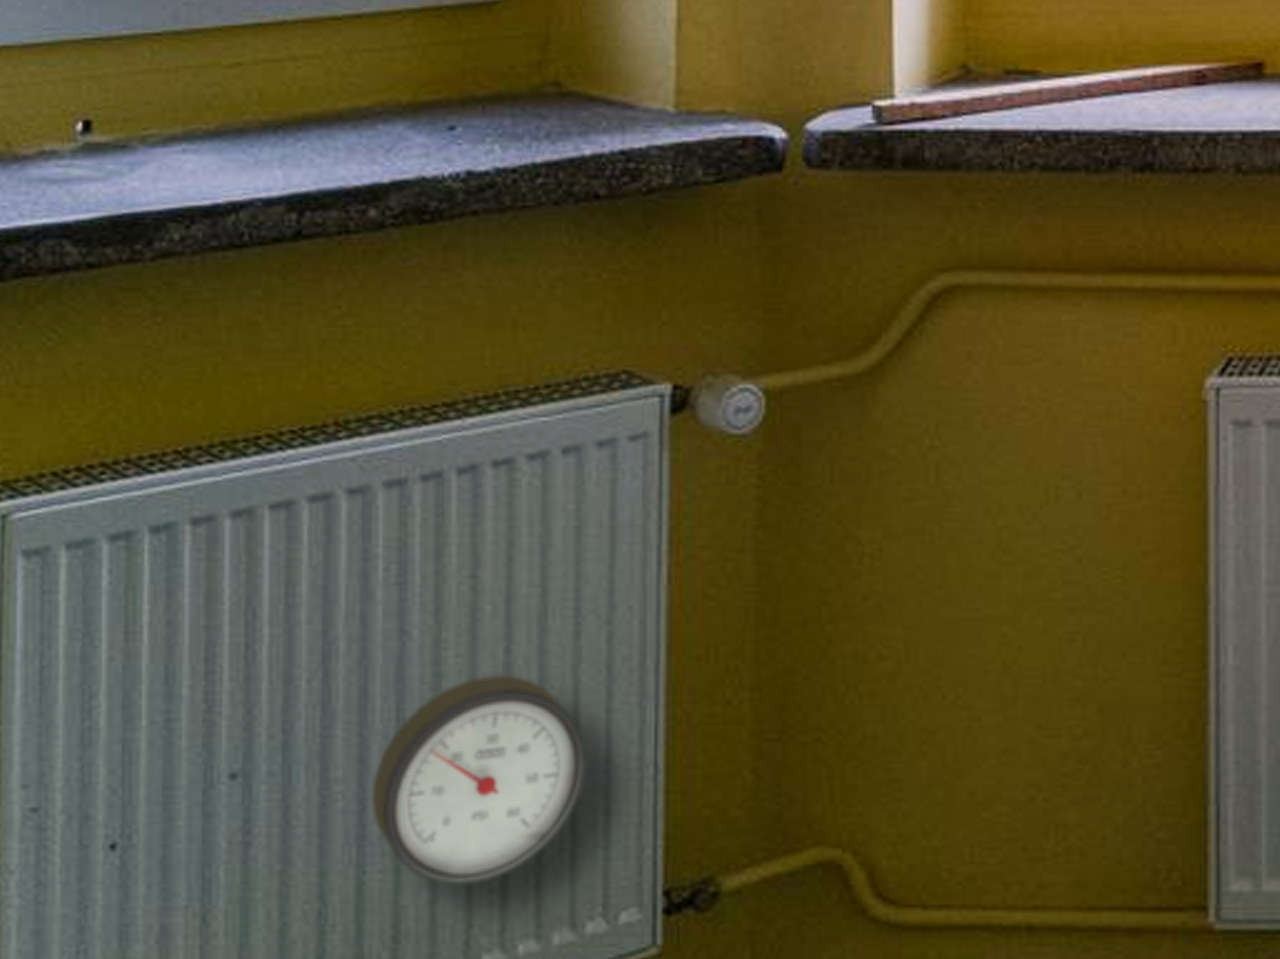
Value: 18 psi
